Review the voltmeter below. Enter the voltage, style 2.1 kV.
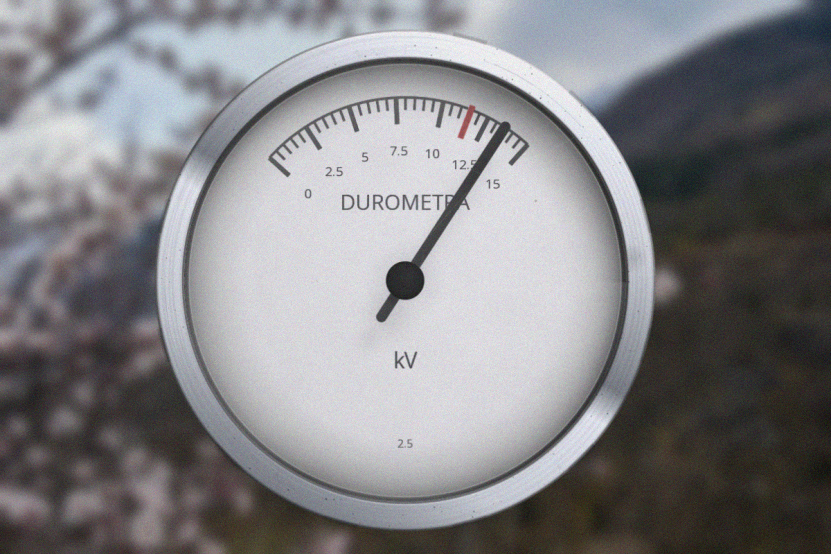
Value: 13.5 kV
